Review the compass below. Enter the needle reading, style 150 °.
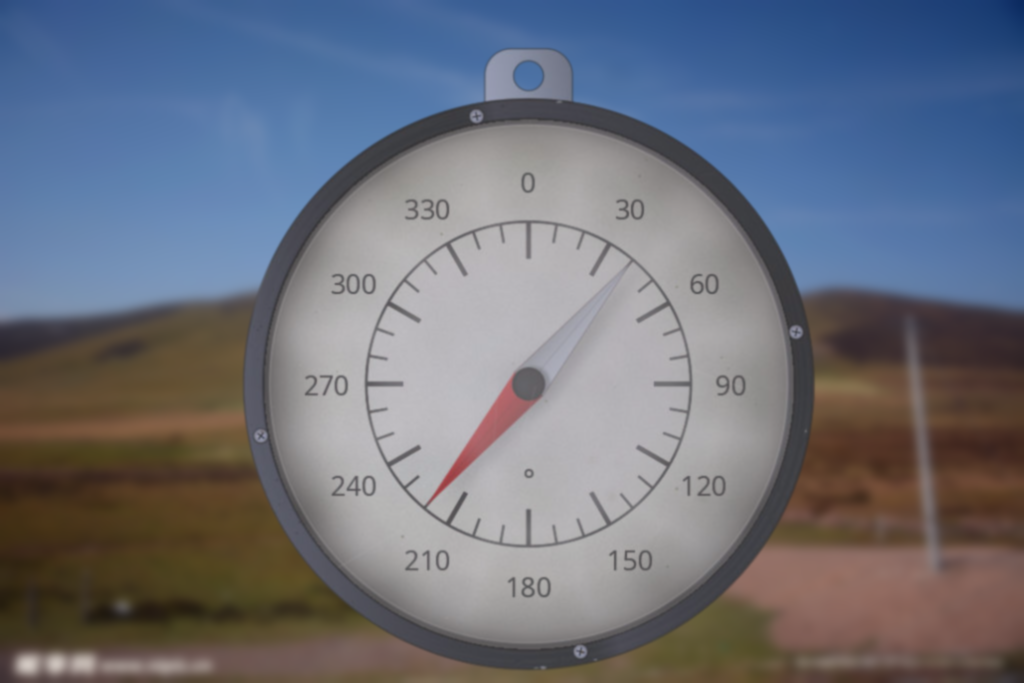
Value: 220 °
